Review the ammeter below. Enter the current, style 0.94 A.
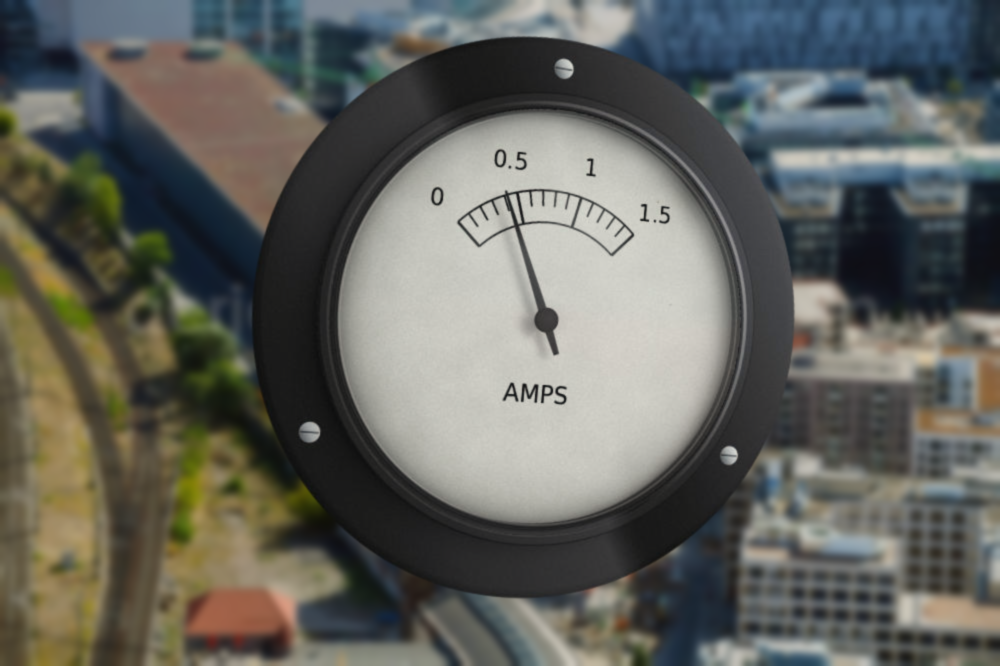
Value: 0.4 A
